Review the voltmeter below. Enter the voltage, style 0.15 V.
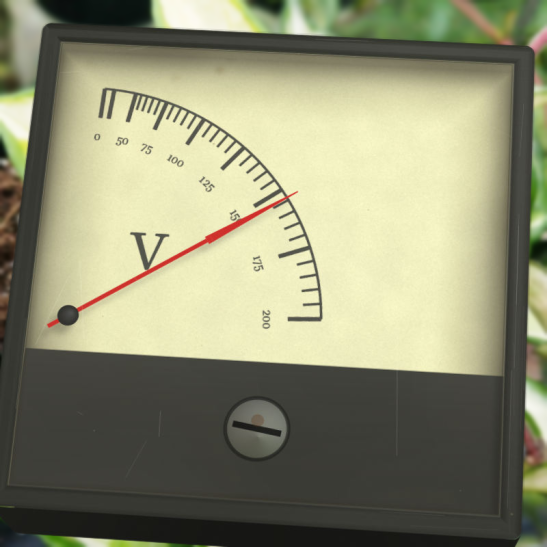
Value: 155 V
